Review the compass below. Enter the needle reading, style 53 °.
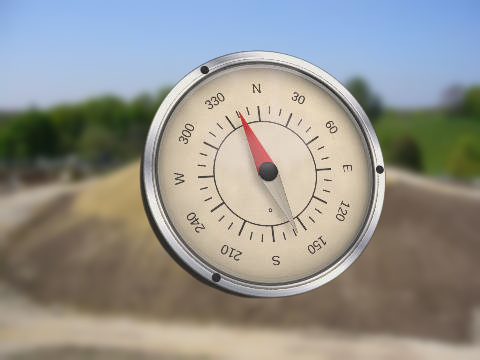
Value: 340 °
